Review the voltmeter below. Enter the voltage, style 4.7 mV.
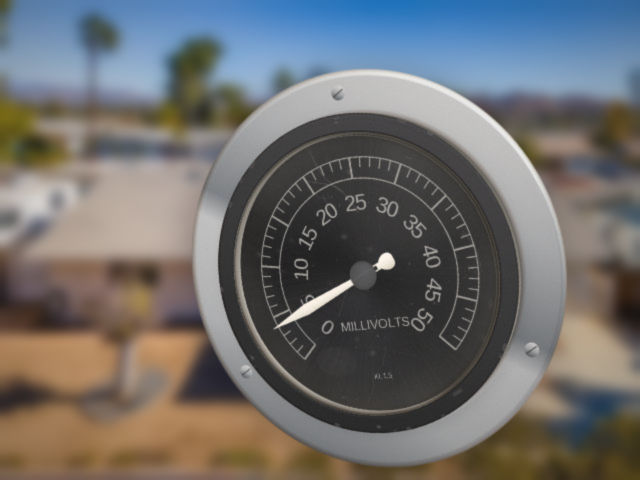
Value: 4 mV
